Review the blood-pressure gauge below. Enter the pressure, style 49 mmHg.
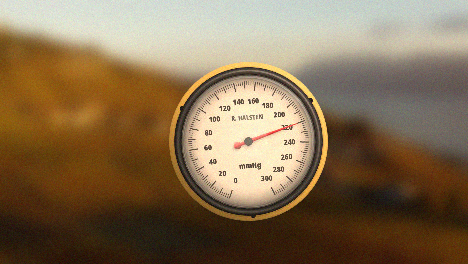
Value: 220 mmHg
